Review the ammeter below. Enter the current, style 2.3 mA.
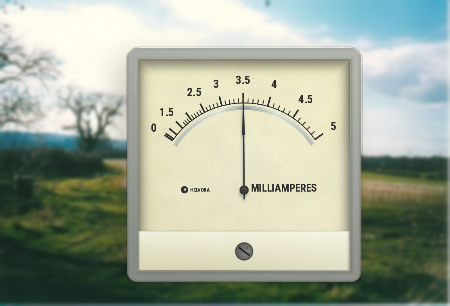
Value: 3.5 mA
